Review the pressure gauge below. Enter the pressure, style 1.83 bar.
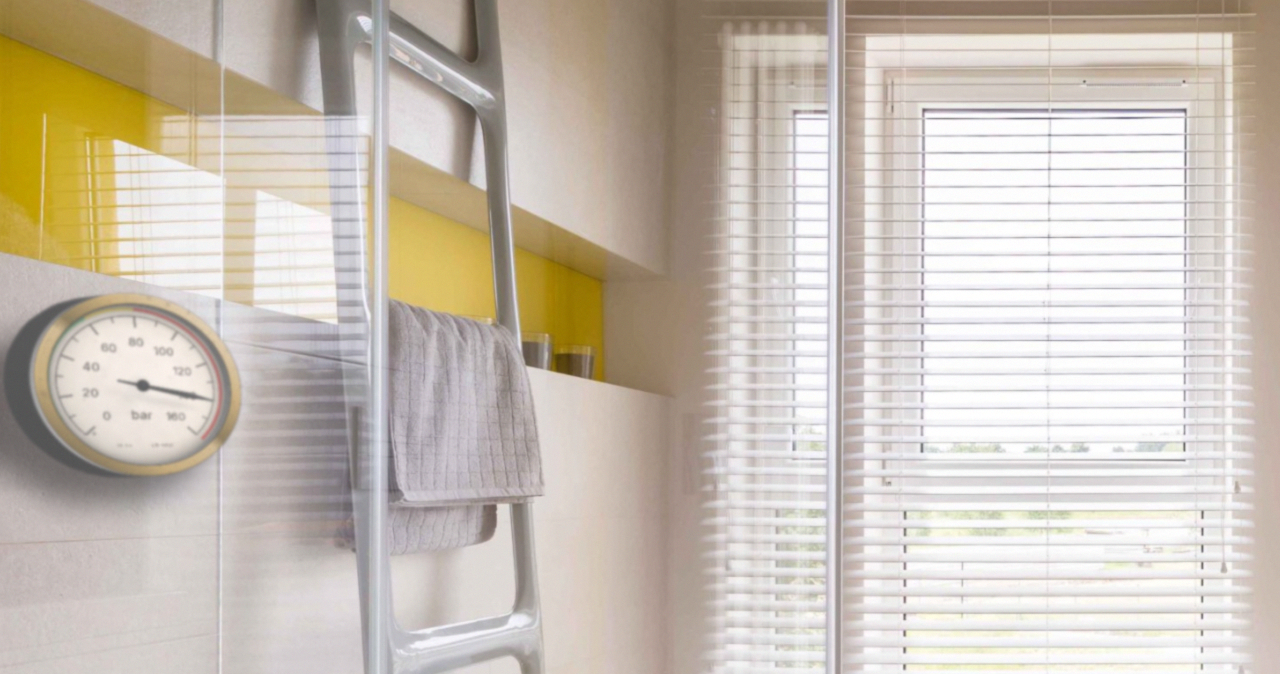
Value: 140 bar
